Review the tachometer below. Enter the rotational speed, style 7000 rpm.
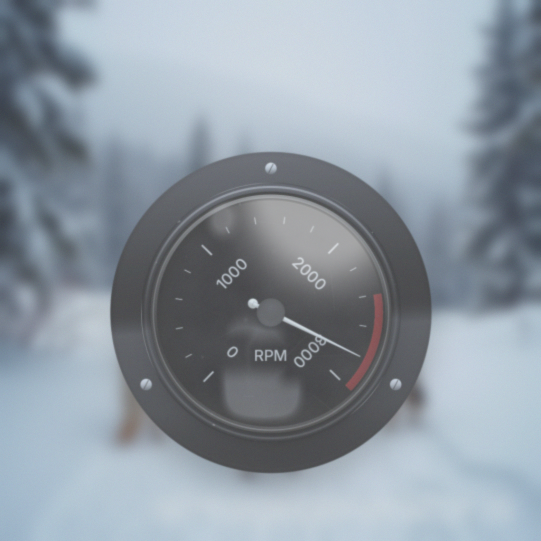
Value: 2800 rpm
